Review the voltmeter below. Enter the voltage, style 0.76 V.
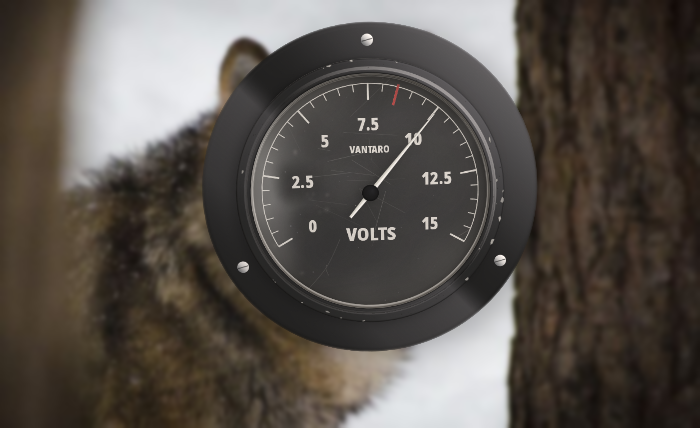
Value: 10 V
